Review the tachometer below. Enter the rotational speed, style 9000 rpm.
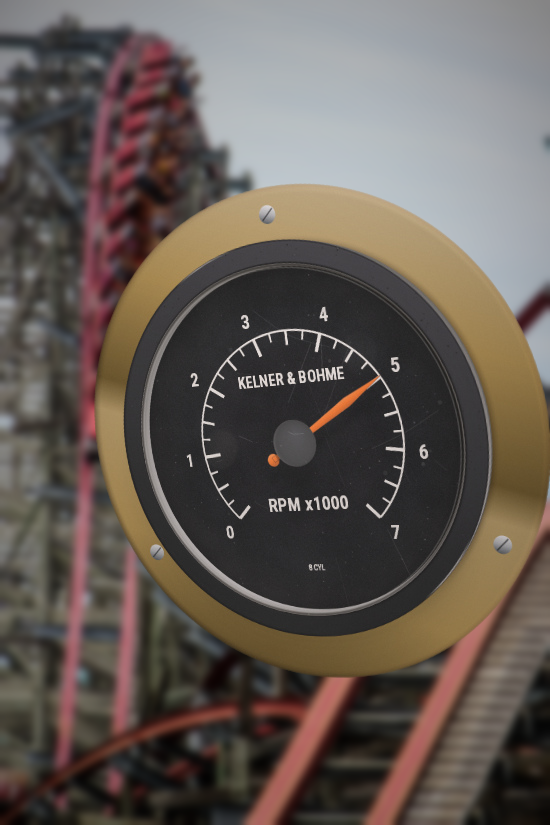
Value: 5000 rpm
